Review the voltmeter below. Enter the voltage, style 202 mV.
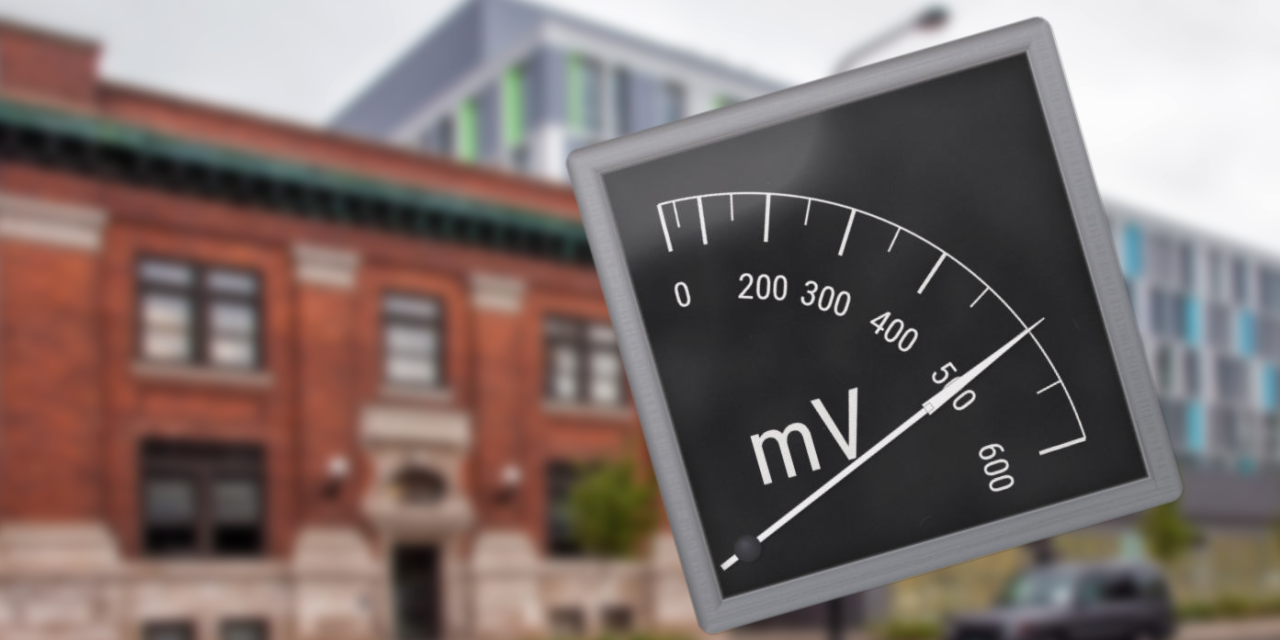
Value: 500 mV
